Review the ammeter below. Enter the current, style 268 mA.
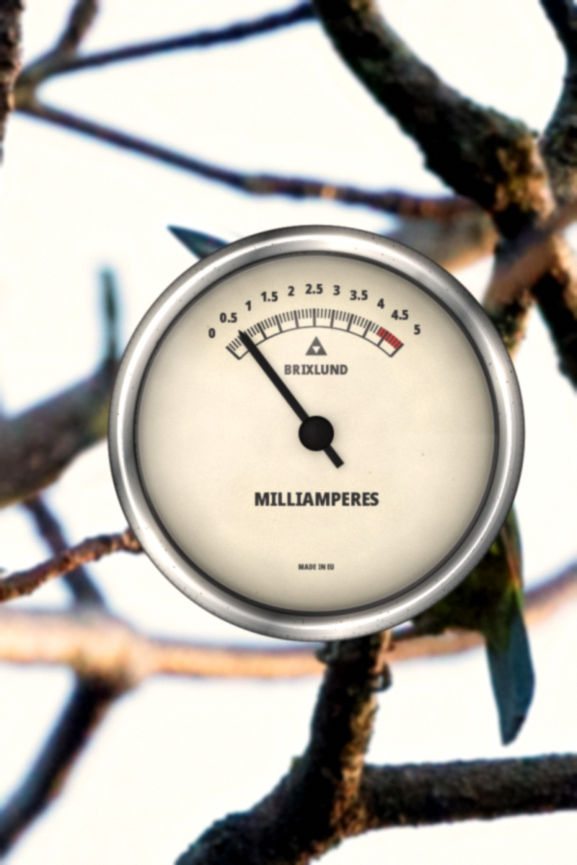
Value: 0.5 mA
